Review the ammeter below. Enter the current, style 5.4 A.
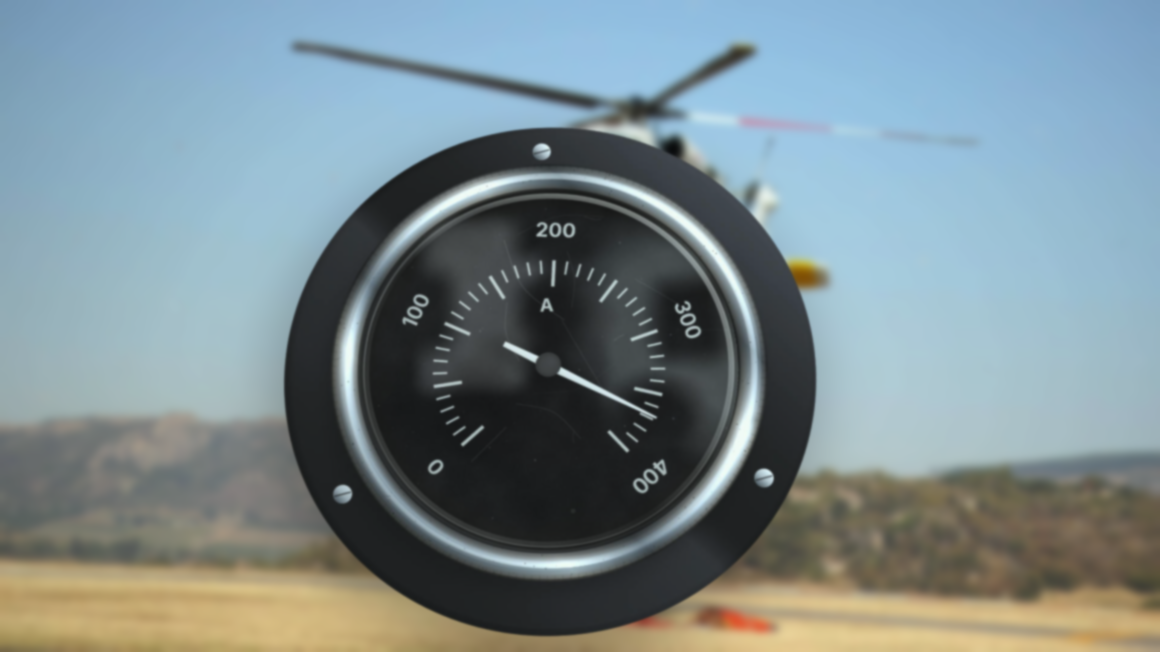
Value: 370 A
